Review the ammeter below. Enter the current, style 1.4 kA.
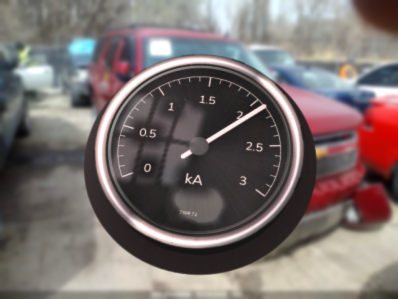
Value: 2.1 kA
